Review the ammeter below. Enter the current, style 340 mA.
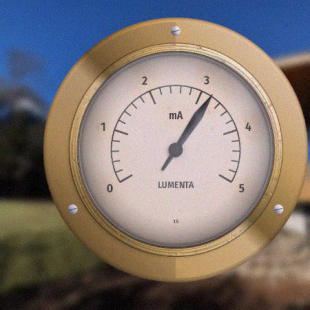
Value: 3.2 mA
